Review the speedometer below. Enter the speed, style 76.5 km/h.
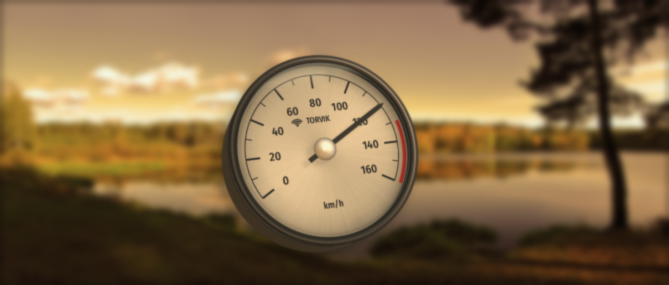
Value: 120 km/h
